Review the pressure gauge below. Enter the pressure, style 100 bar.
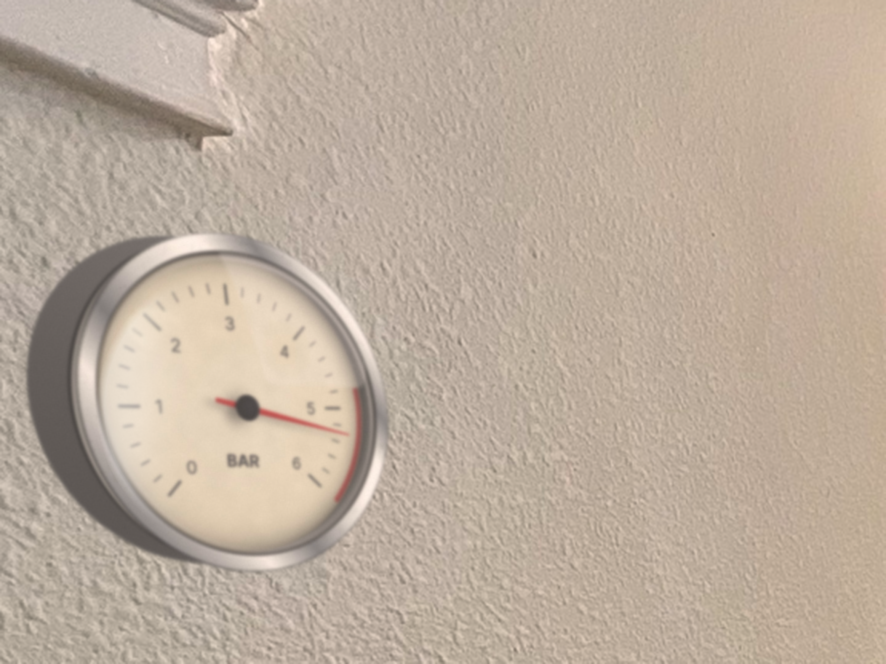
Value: 5.3 bar
